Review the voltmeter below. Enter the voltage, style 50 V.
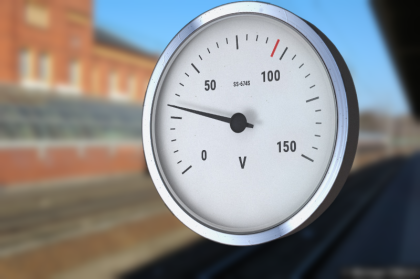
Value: 30 V
